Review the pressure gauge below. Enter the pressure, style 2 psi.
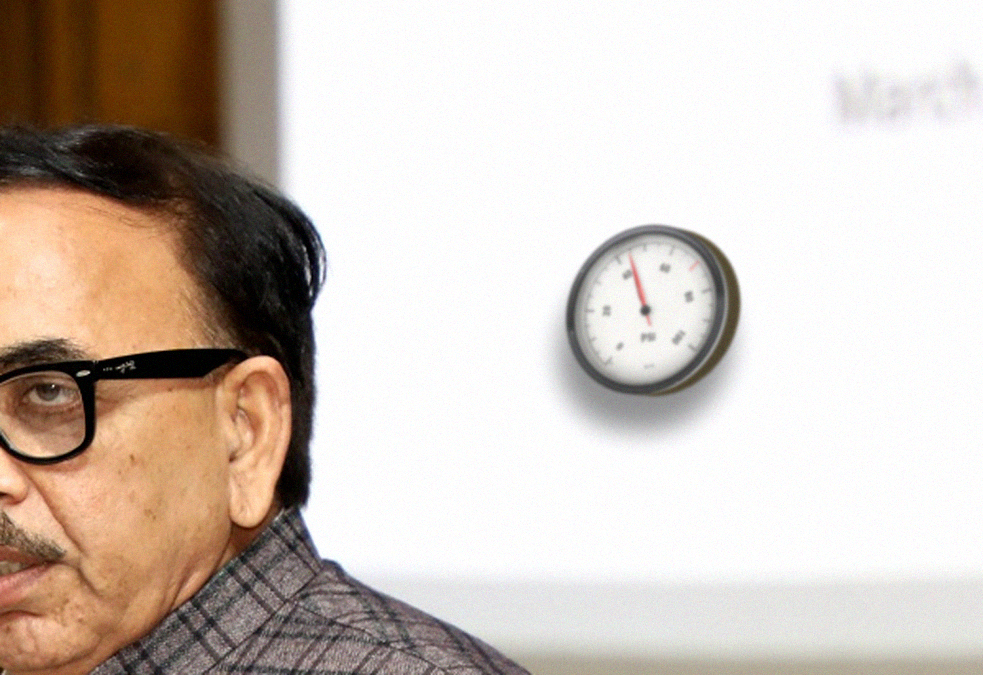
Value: 45 psi
